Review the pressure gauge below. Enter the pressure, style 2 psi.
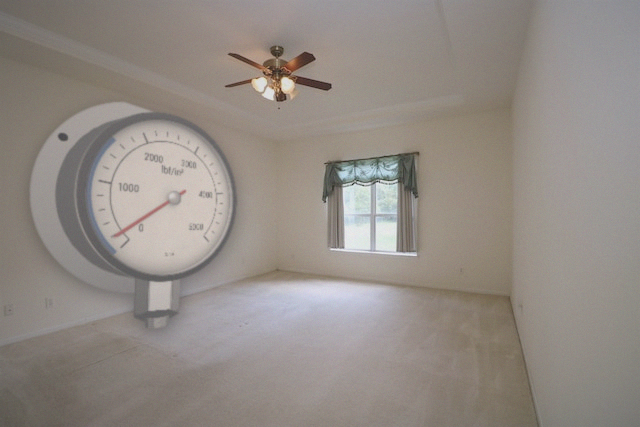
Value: 200 psi
